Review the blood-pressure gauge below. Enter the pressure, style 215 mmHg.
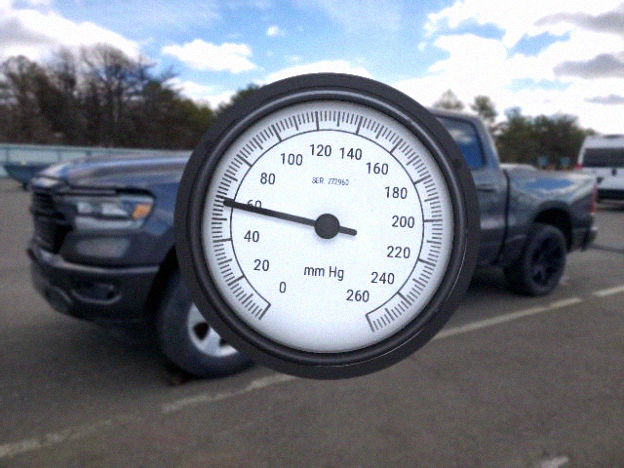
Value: 58 mmHg
